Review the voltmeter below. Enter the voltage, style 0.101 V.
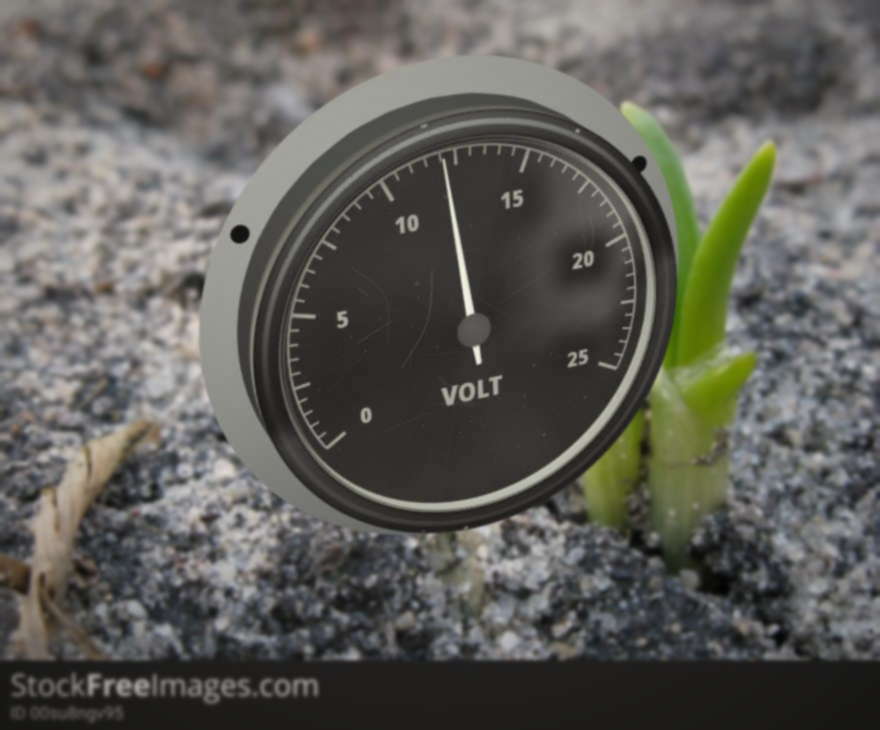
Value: 12 V
